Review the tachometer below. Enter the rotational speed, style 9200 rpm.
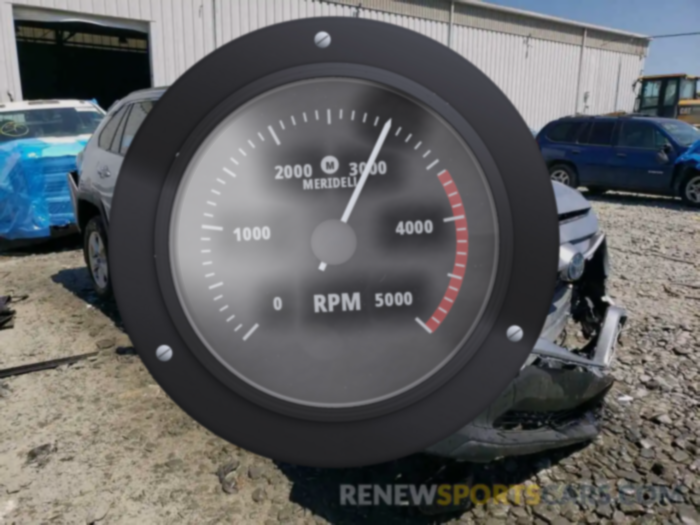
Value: 3000 rpm
